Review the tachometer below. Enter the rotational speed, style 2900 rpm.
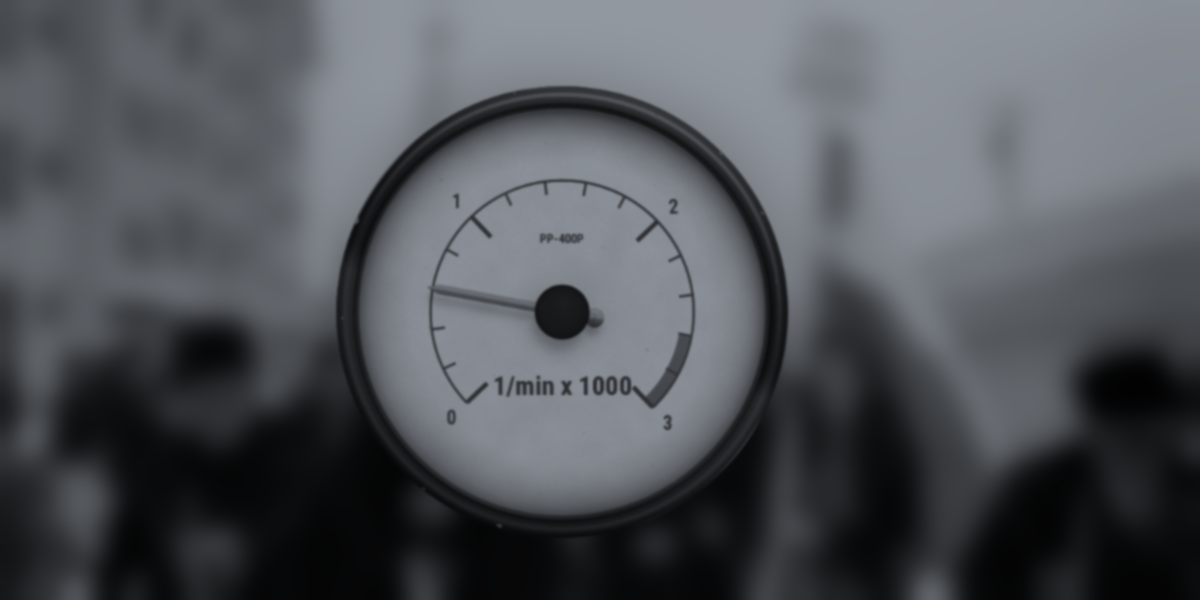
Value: 600 rpm
